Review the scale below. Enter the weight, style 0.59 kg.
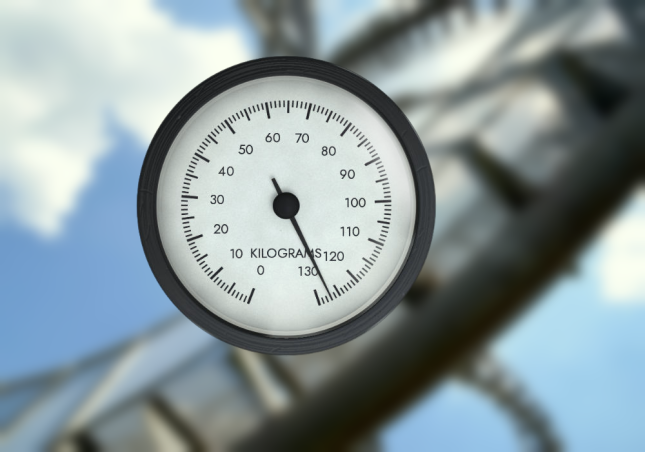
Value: 127 kg
